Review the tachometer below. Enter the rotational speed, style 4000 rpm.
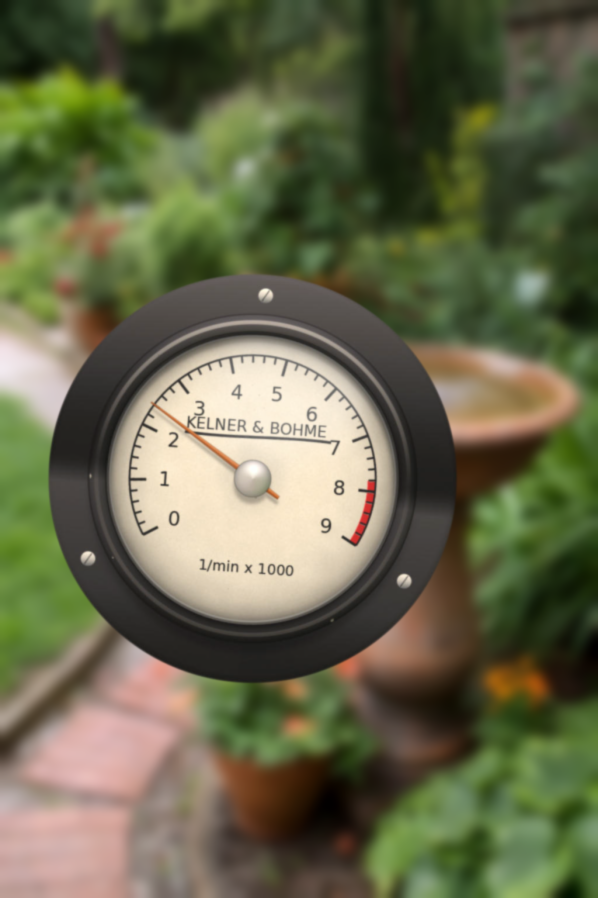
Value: 2400 rpm
